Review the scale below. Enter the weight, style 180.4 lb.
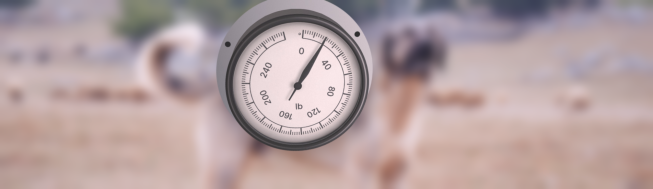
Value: 20 lb
